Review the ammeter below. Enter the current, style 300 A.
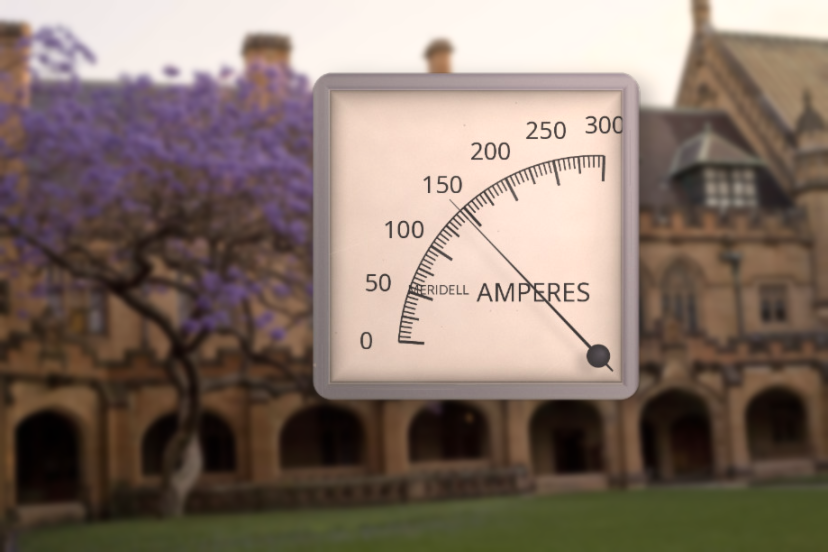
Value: 145 A
